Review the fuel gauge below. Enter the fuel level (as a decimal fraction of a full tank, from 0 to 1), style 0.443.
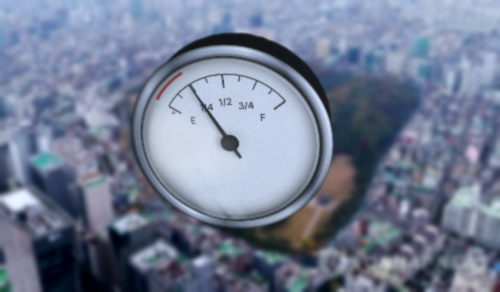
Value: 0.25
